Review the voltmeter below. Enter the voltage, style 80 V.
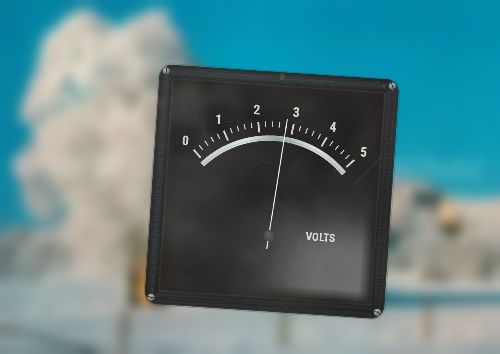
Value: 2.8 V
